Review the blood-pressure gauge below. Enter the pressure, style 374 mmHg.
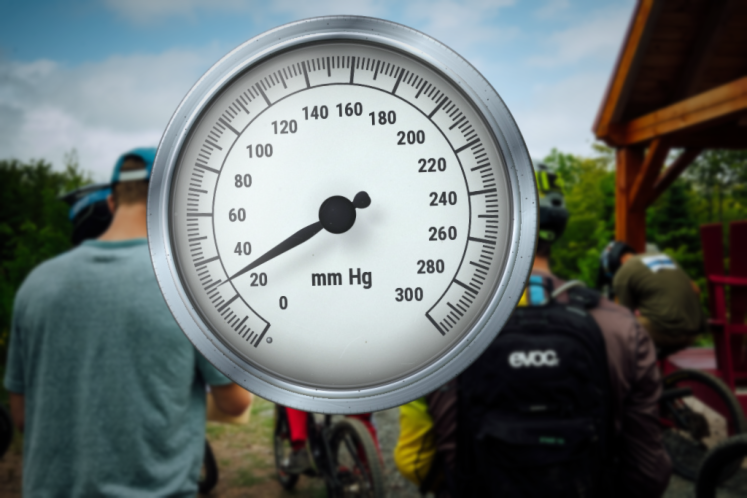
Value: 28 mmHg
